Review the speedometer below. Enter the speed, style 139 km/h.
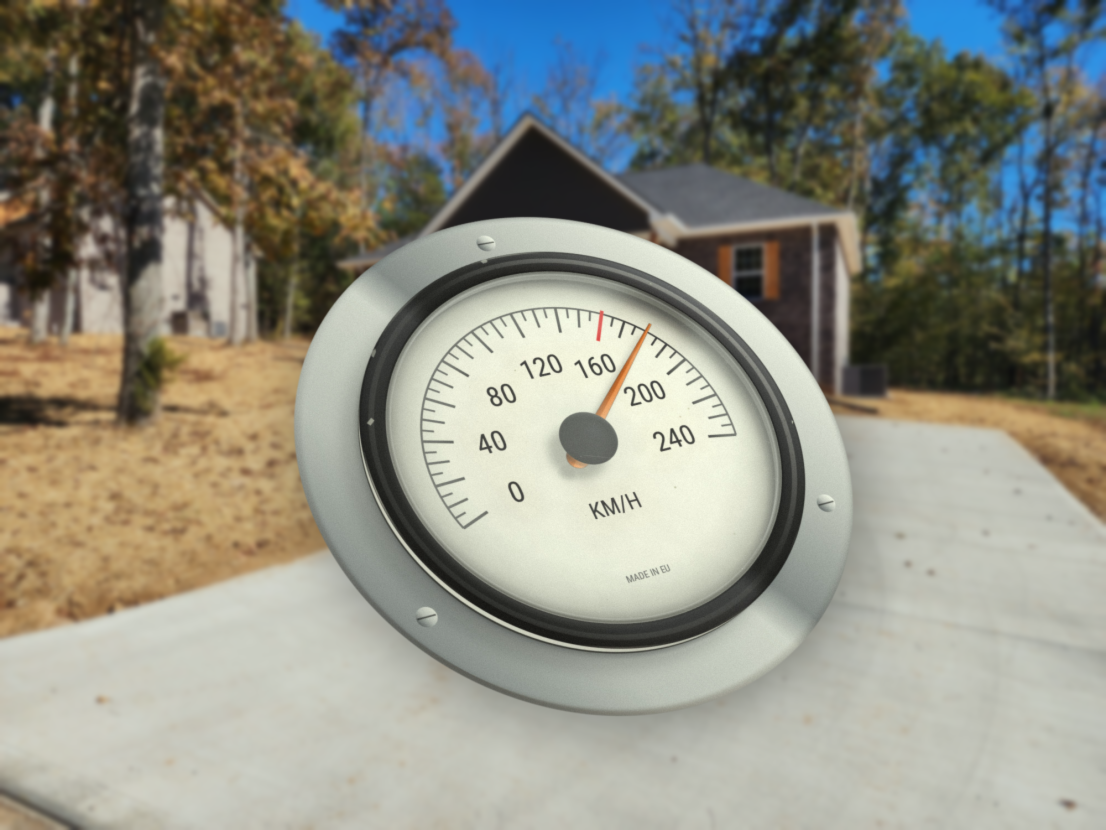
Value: 180 km/h
